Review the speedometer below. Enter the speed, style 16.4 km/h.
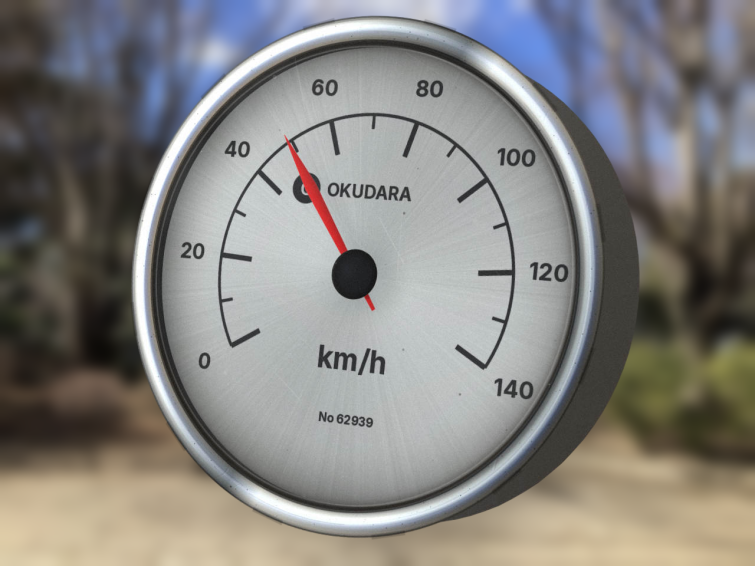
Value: 50 km/h
